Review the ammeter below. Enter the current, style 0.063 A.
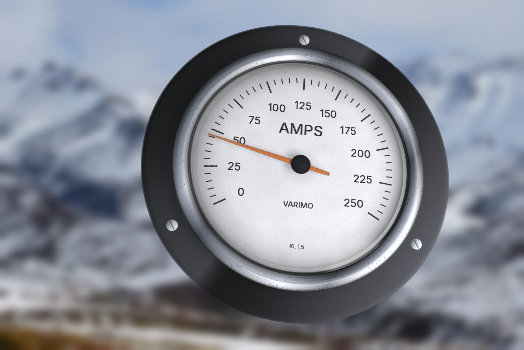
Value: 45 A
